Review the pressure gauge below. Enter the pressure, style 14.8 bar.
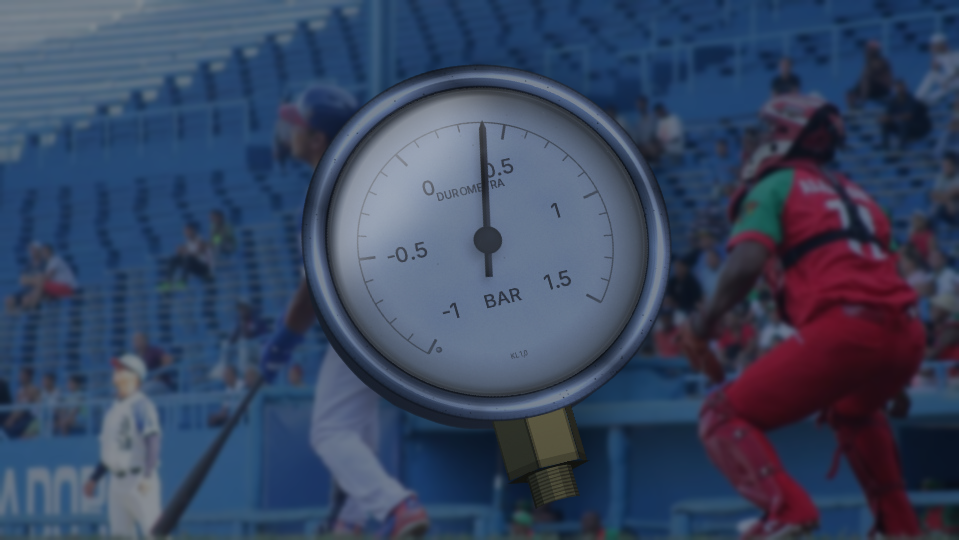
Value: 0.4 bar
